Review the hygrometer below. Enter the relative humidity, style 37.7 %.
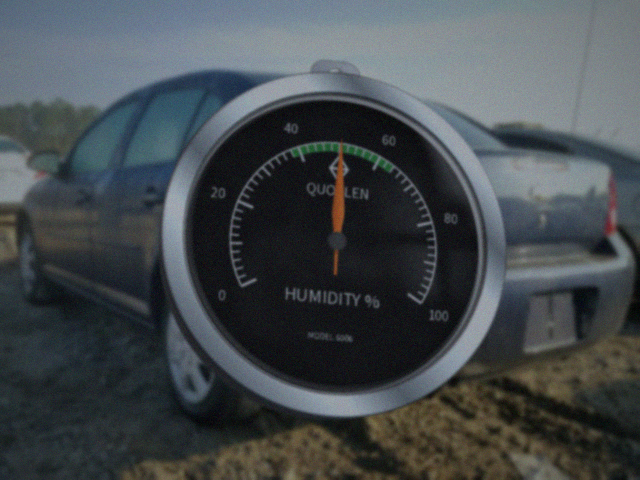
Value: 50 %
